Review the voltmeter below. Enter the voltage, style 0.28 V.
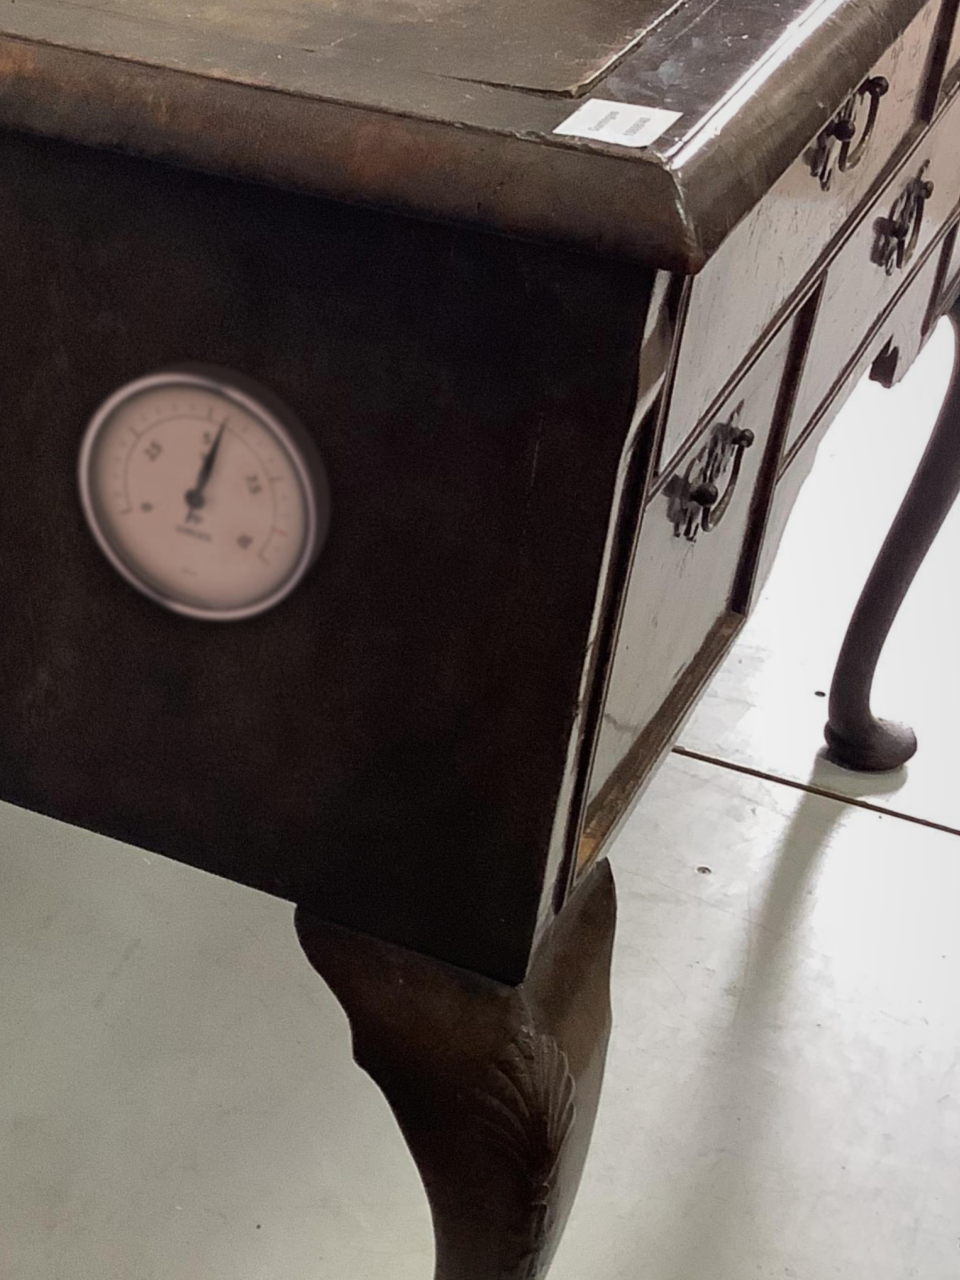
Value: 5.5 V
